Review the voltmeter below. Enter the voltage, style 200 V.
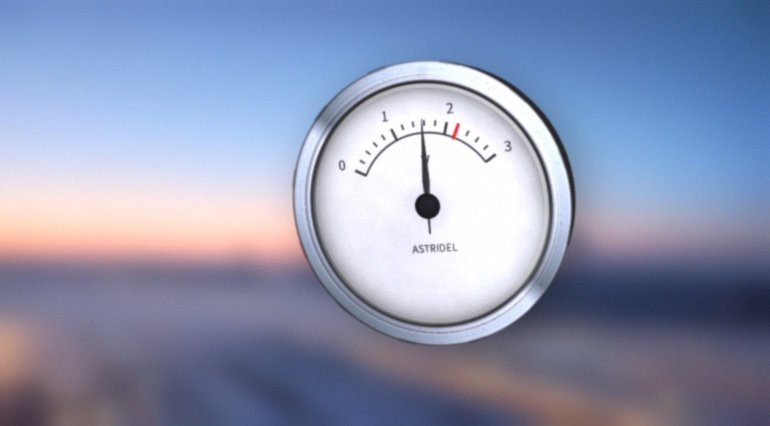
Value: 1.6 V
